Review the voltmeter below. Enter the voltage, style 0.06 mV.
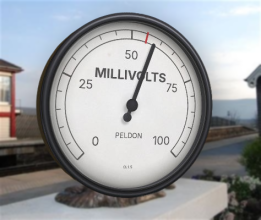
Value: 57.5 mV
